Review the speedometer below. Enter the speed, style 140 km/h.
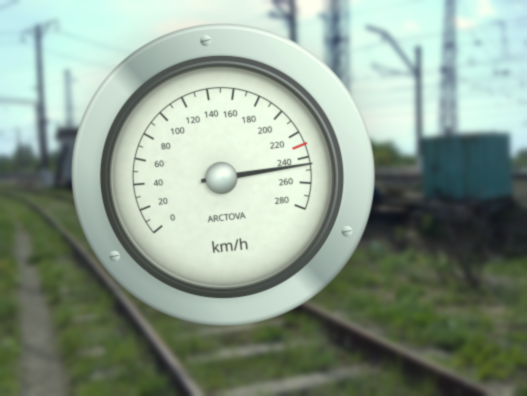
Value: 245 km/h
